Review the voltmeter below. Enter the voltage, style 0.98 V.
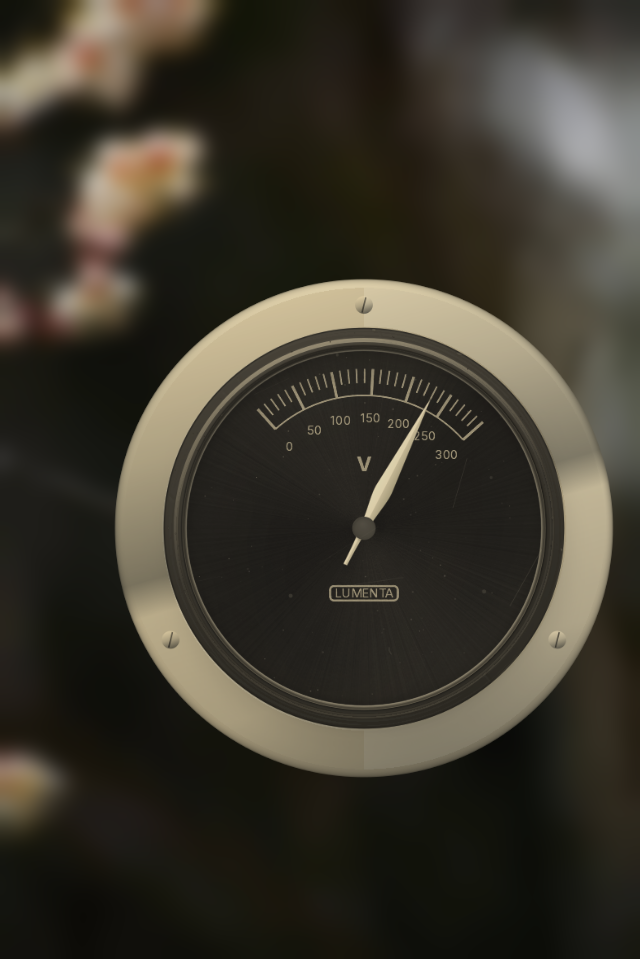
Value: 230 V
